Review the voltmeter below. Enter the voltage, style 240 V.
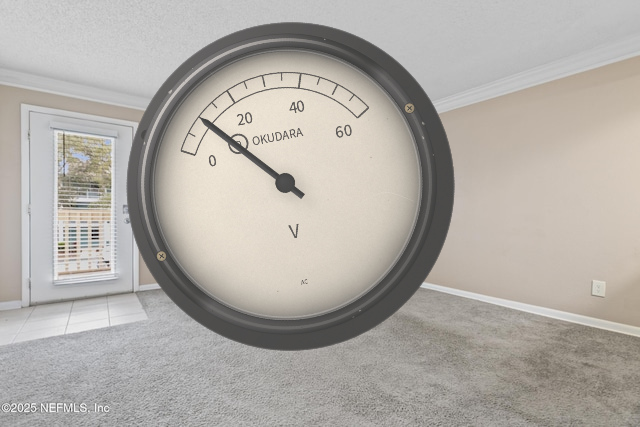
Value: 10 V
